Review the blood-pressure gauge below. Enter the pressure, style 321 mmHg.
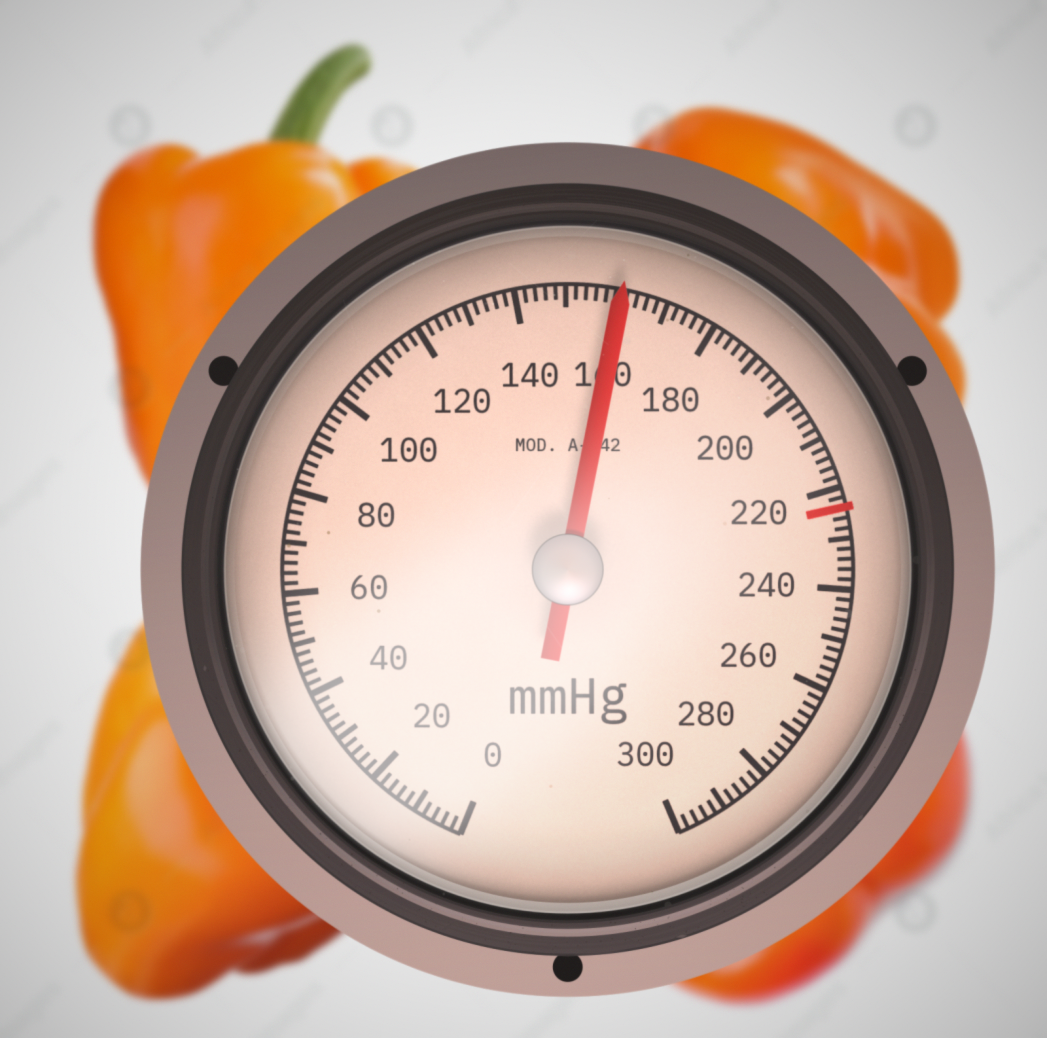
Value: 161 mmHg
